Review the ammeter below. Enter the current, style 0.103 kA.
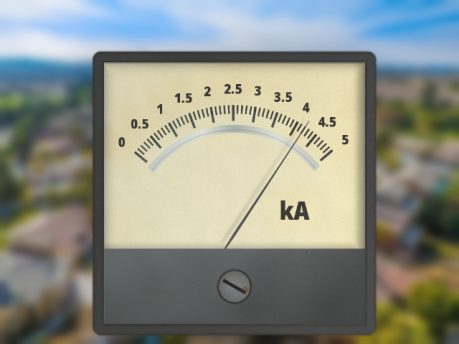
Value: 4.2 kA
